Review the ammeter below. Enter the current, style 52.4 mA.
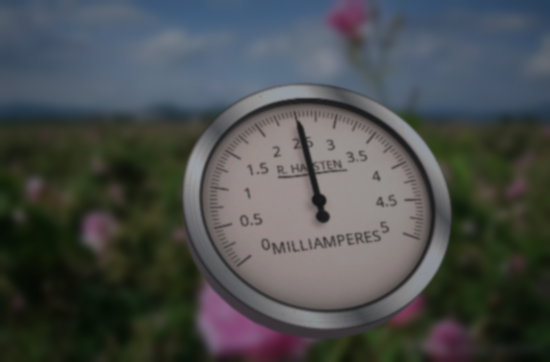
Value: 2.5 mA
